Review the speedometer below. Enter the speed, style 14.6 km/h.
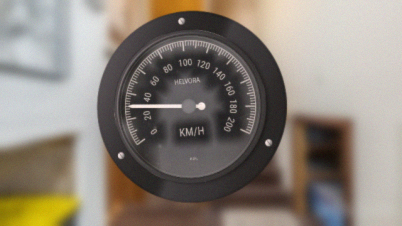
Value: 30 km/h
